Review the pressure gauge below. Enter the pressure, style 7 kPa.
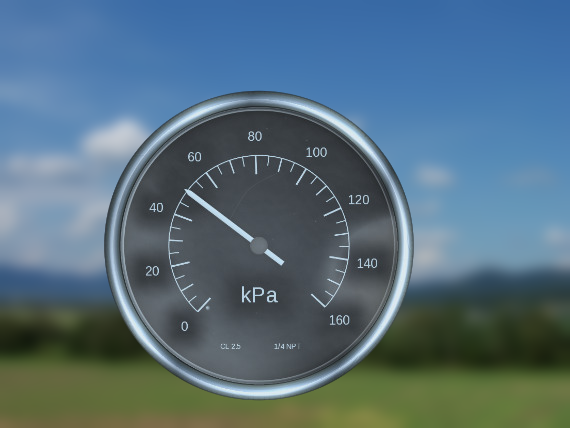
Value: 50 kPa
